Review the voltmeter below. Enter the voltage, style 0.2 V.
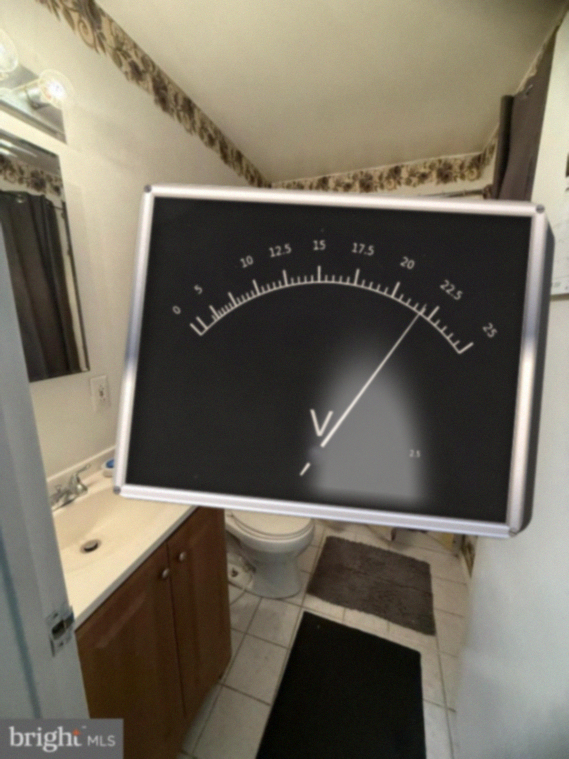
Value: 22 V
